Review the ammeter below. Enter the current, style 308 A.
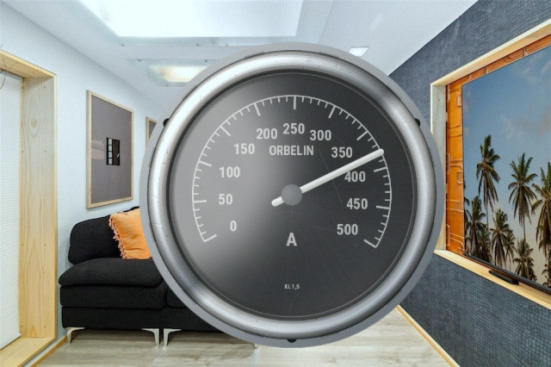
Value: 380 A
